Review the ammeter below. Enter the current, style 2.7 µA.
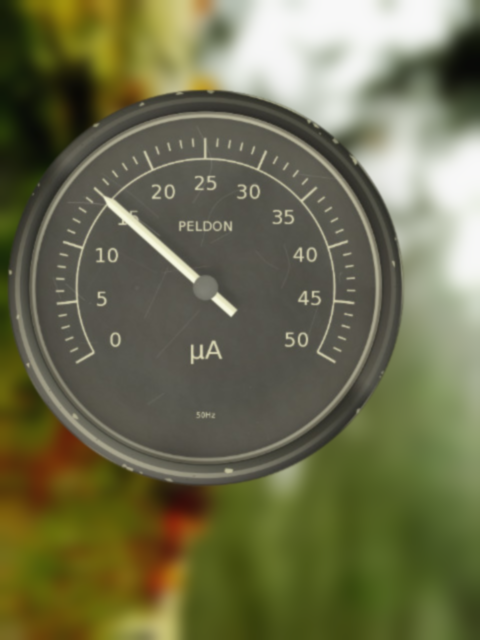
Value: 15 µA
